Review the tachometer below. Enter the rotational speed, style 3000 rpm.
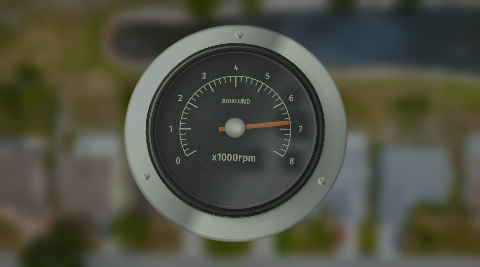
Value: 6800 rpm
